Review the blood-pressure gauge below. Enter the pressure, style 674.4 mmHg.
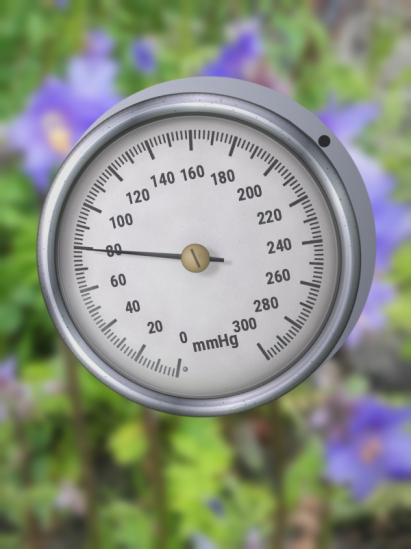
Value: 80 mmHg
